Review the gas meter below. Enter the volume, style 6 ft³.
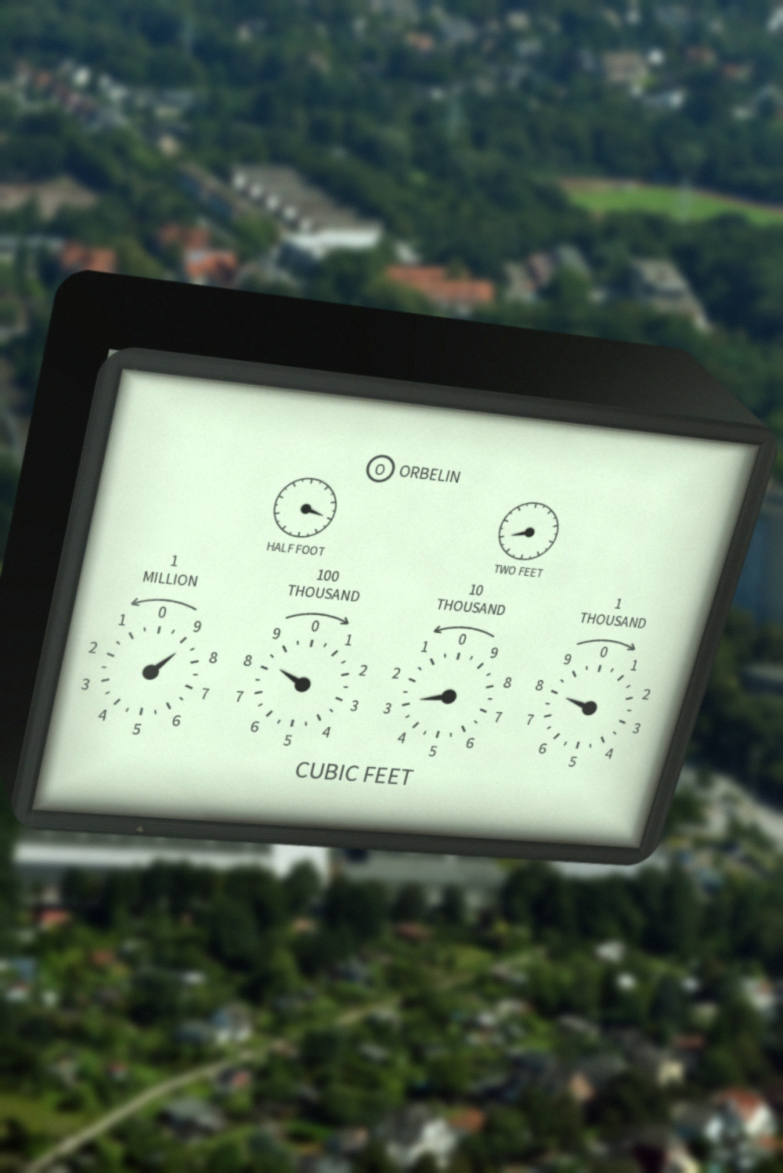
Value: 882800 ft³
